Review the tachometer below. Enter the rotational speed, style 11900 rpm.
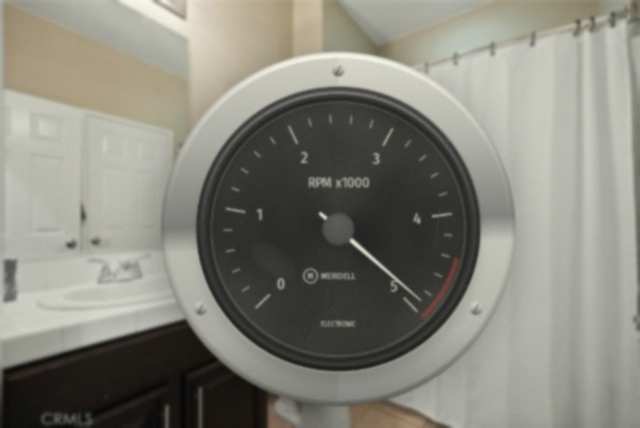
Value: 4900 rpm
